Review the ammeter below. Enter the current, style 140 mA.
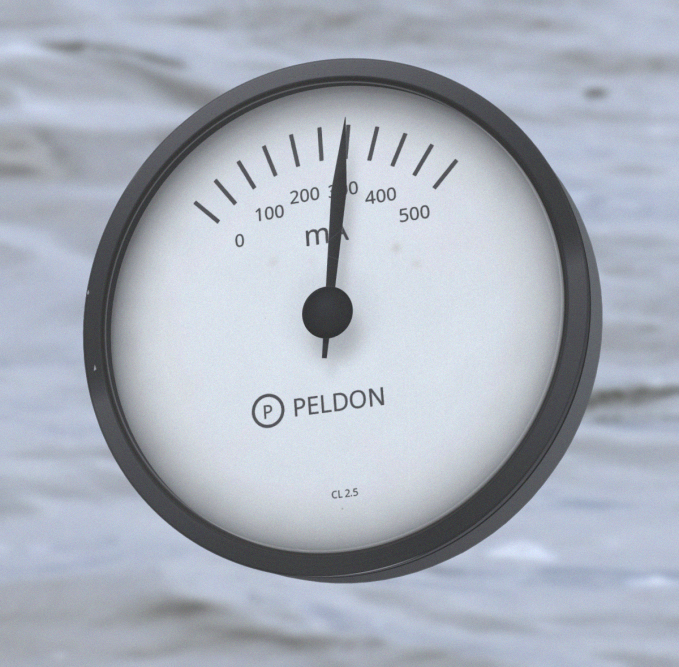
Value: 300 mA
